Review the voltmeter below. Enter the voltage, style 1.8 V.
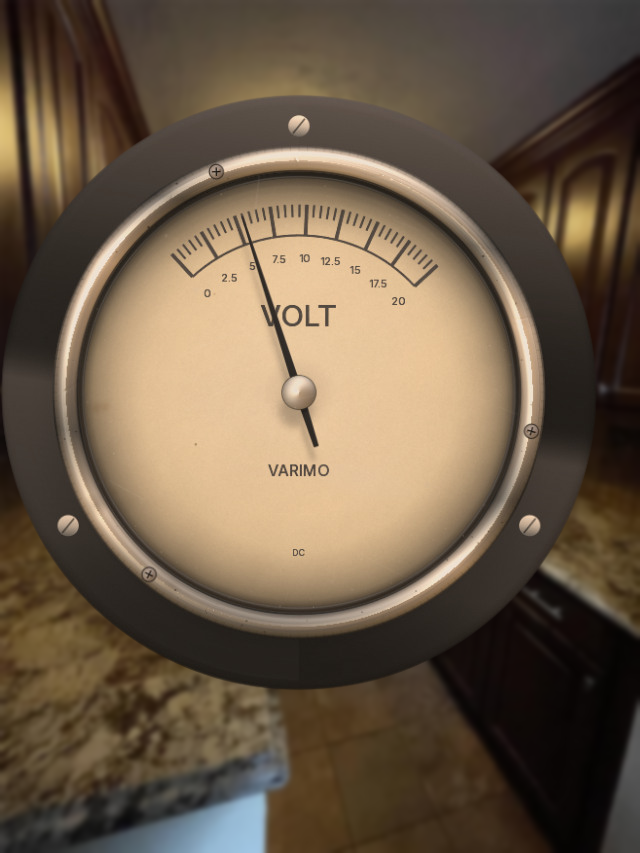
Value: 5.5 V
